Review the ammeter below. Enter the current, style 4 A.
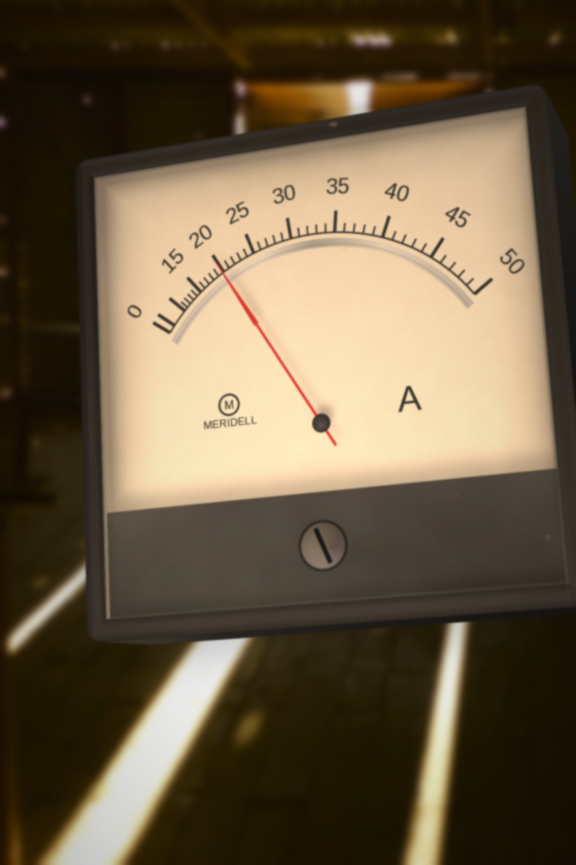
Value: 20 A
